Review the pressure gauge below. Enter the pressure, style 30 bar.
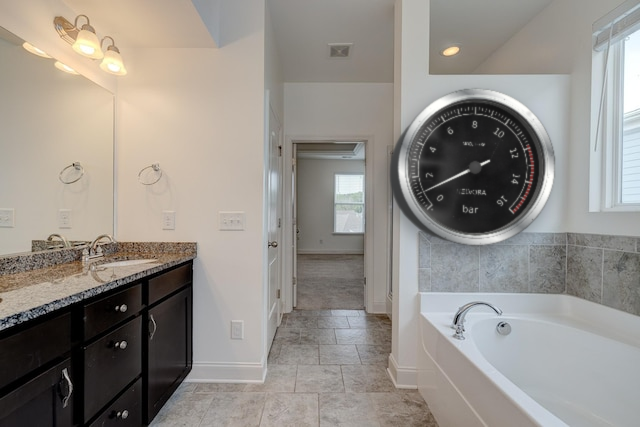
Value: 1 bar
